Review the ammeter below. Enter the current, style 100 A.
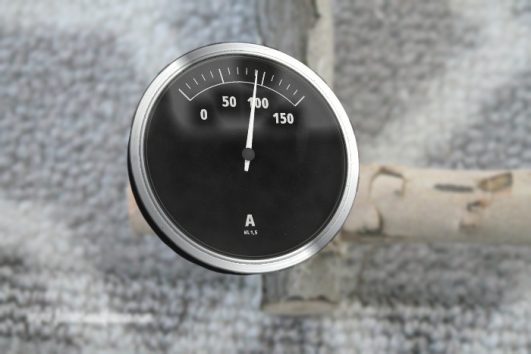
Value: 90 A
